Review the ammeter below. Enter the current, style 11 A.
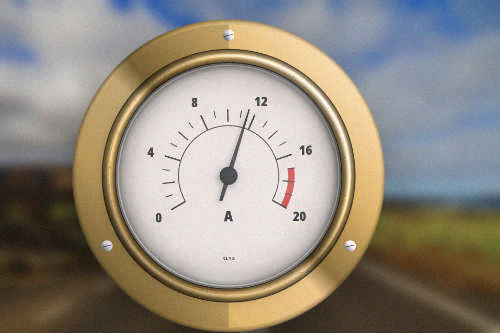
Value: 11.5 A
